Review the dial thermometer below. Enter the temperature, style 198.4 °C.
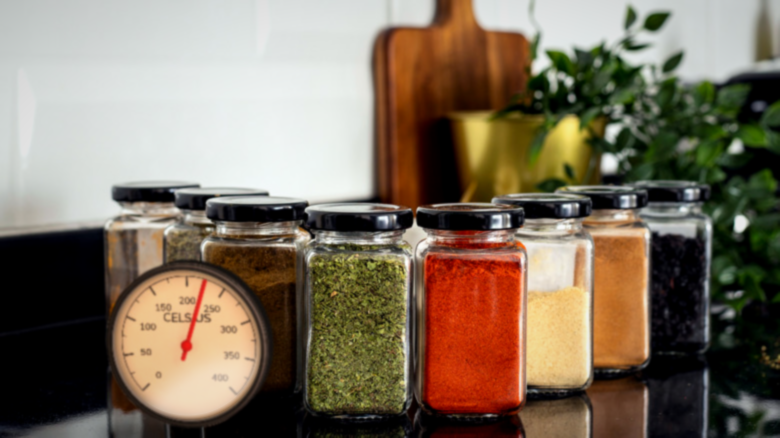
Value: 225 °C
